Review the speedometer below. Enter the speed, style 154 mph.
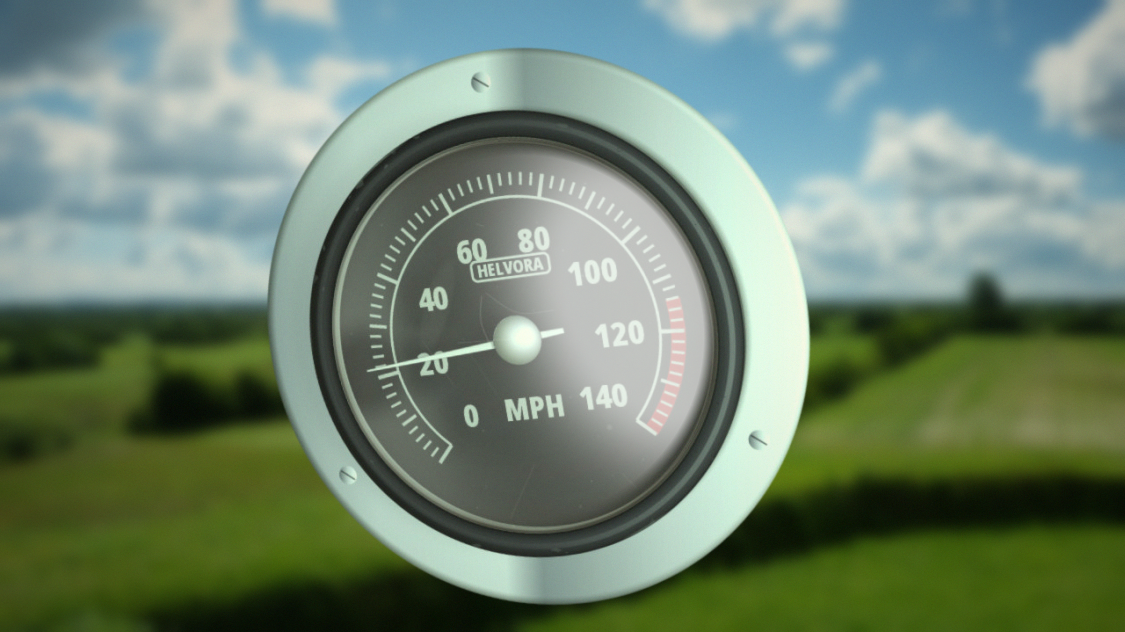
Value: 22 mph
